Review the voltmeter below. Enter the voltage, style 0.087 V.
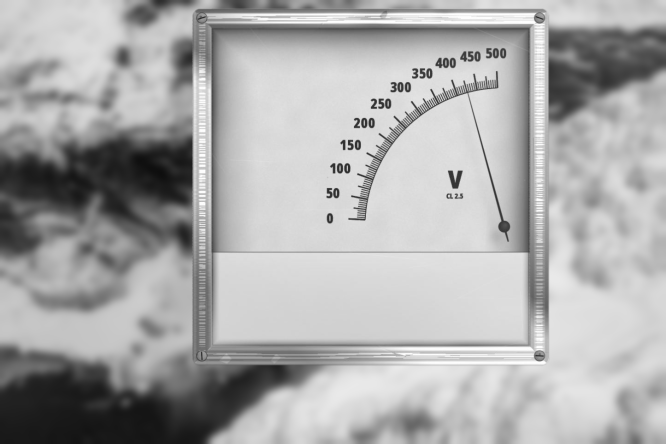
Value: 425 V
